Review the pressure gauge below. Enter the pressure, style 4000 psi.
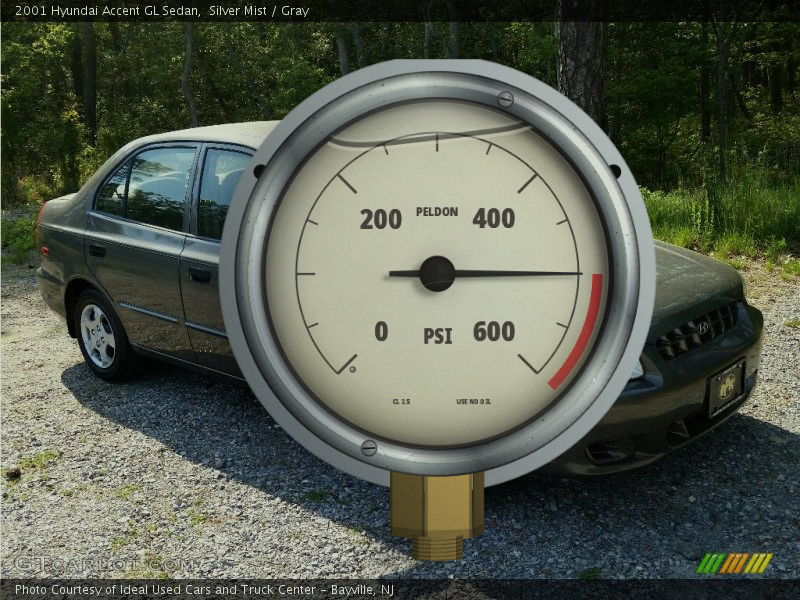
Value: 500 psi
